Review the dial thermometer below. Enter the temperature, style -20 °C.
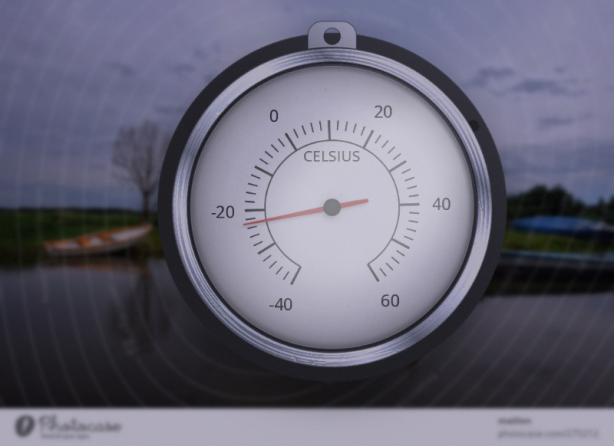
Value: -23 °C
